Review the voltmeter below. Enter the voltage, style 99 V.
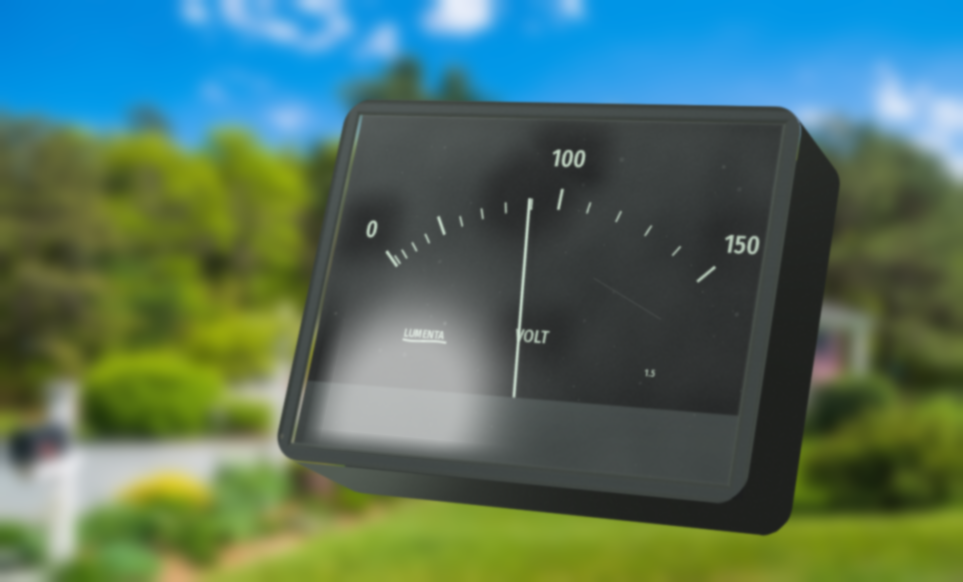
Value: 90 V
